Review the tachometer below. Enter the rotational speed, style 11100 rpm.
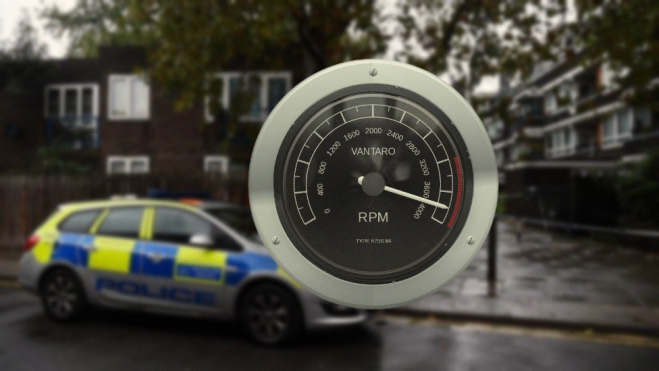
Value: 3800 rpm
